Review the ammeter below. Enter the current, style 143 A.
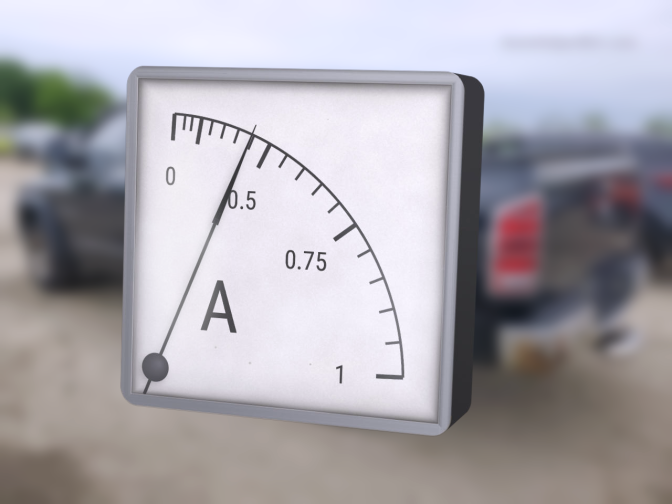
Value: 0.45 A
